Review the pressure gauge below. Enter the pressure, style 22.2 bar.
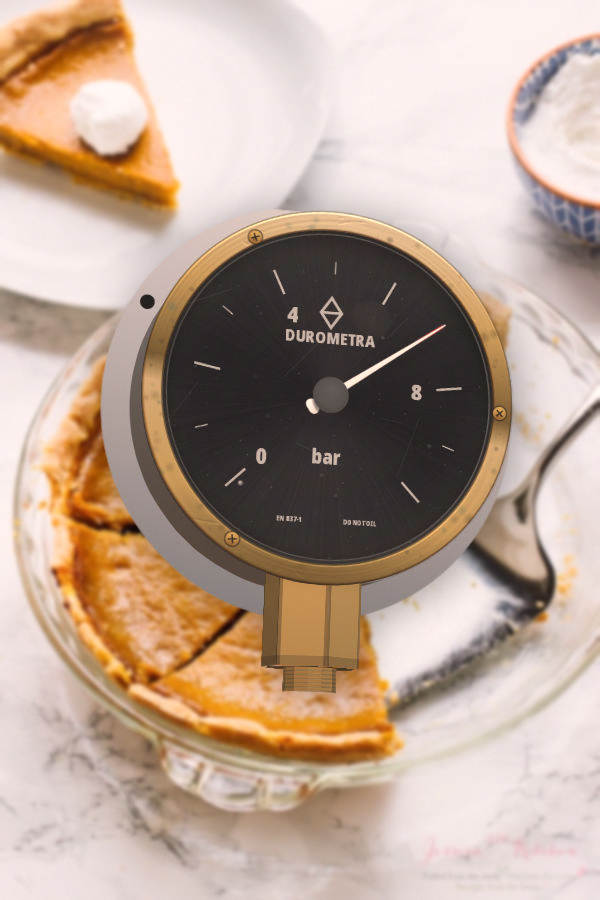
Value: 7 bar
